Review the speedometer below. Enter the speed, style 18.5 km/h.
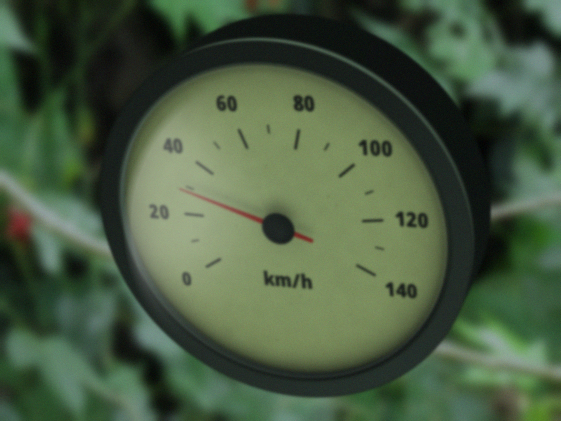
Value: 30 km/h
